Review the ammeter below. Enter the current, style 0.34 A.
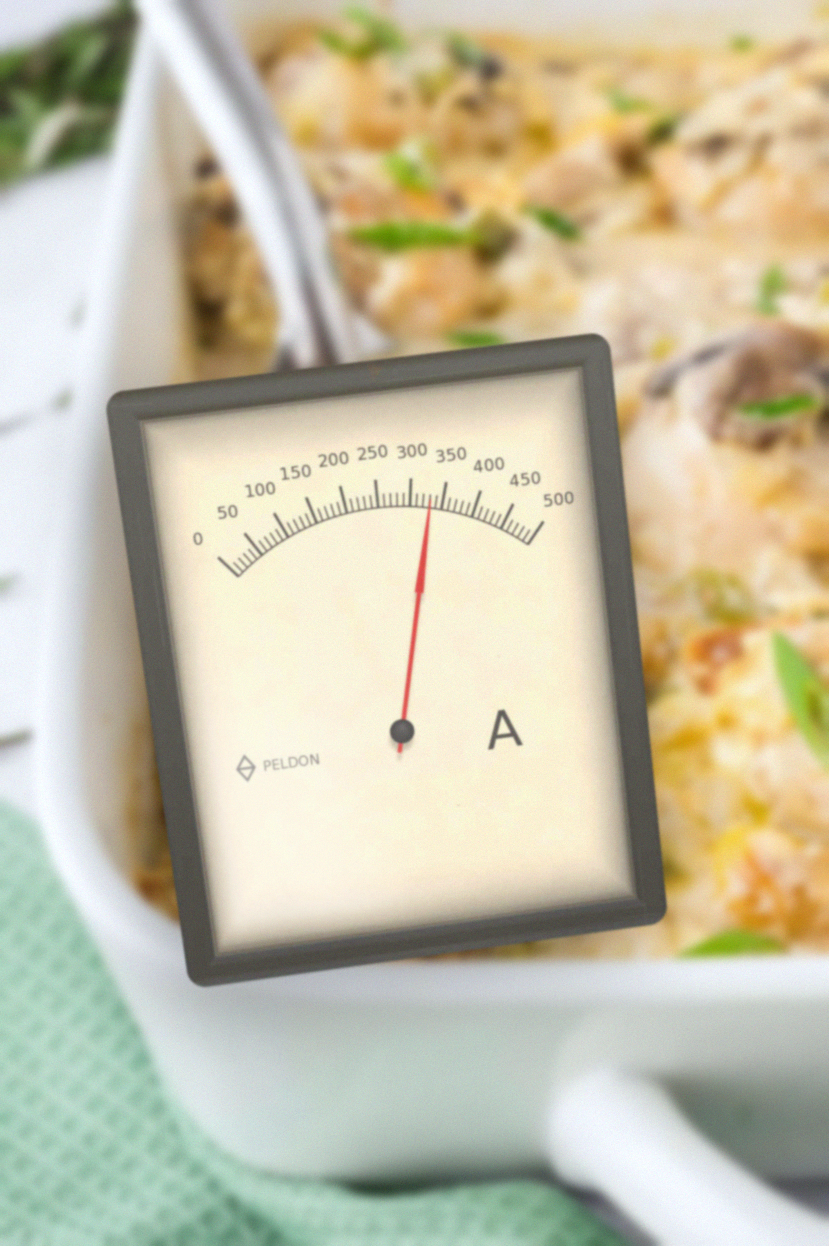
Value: 330 A
